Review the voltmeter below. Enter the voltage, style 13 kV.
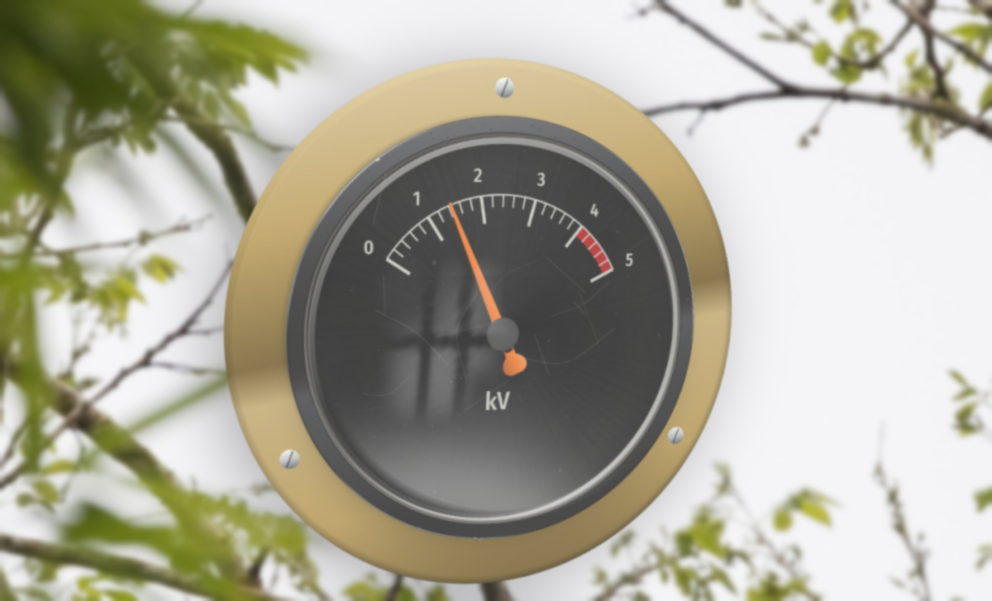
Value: 1.4 kV
